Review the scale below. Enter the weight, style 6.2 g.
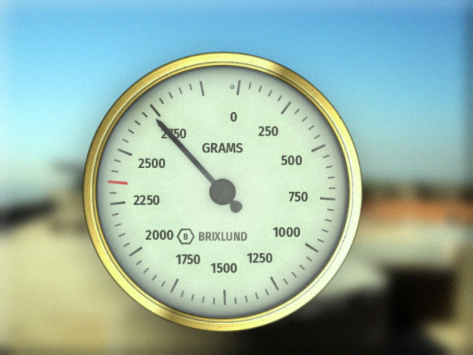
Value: 2725 g
